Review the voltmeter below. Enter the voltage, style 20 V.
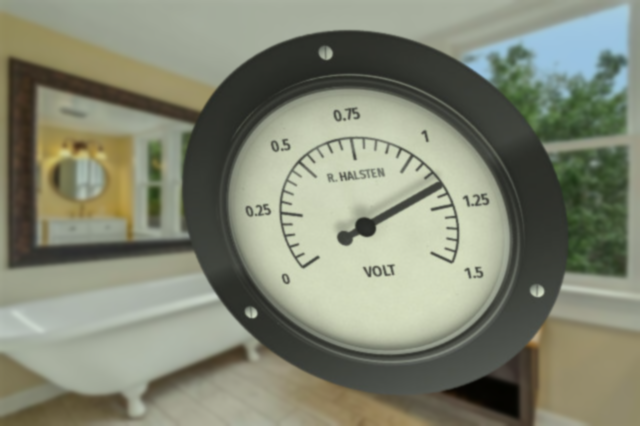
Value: 1.15 V
